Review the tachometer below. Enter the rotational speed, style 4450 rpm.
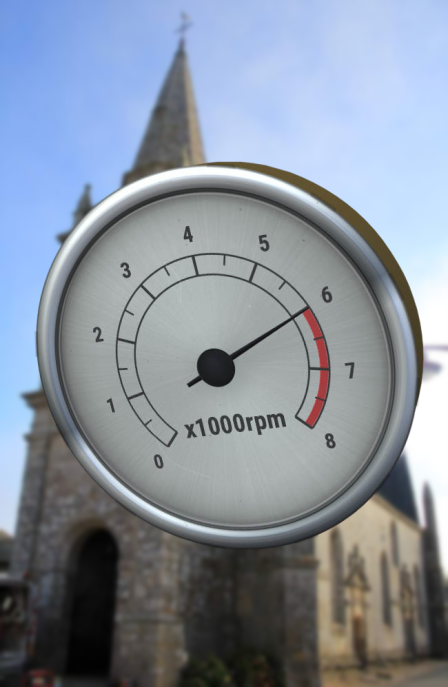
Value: 6000 rpm
